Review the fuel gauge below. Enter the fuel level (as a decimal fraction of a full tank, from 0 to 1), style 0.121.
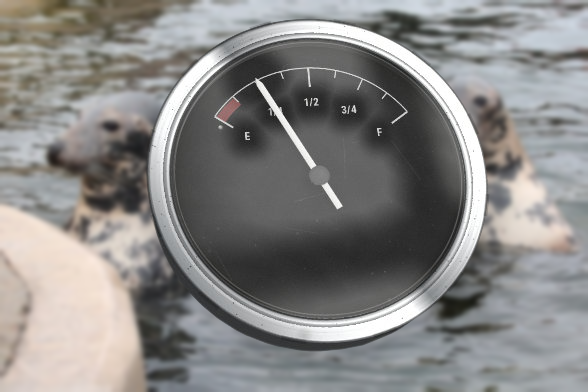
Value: 0.25
